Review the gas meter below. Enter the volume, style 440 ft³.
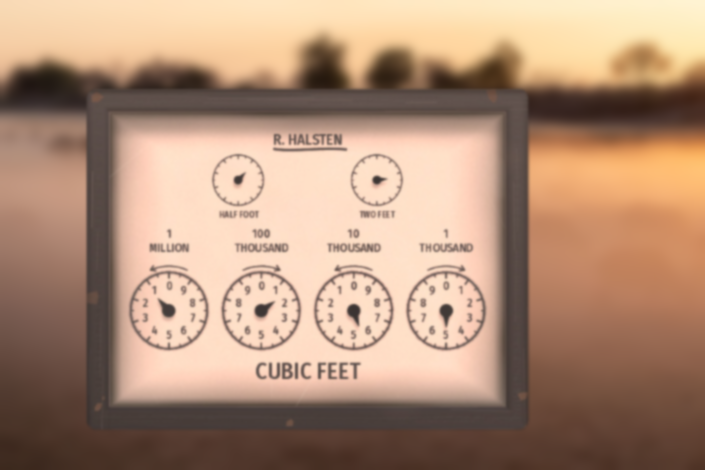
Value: 115500 ft³
